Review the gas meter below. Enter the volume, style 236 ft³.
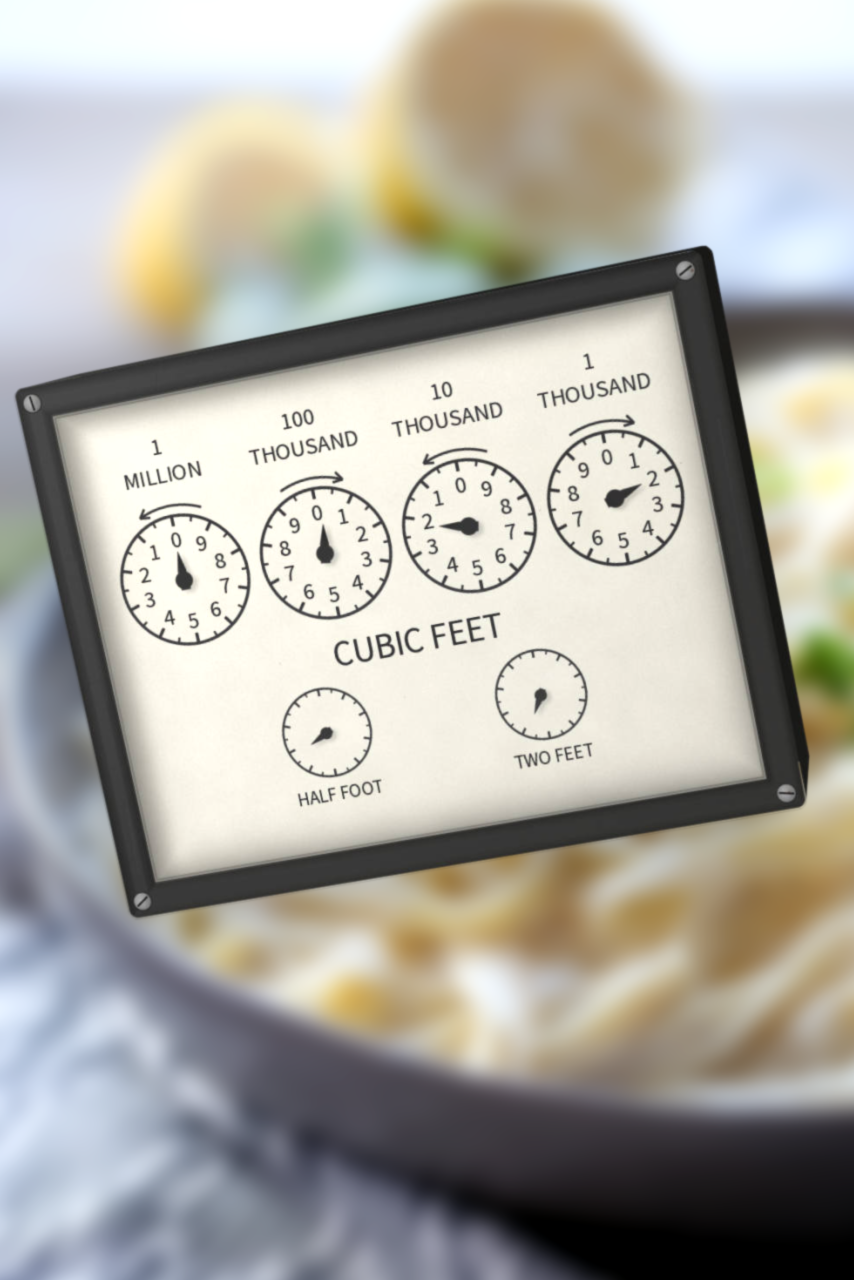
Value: 2200 ft³
